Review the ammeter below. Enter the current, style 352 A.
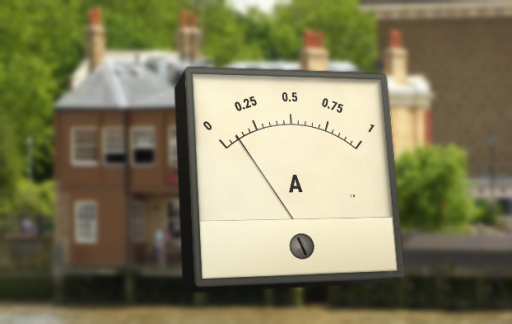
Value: 0.1 A
